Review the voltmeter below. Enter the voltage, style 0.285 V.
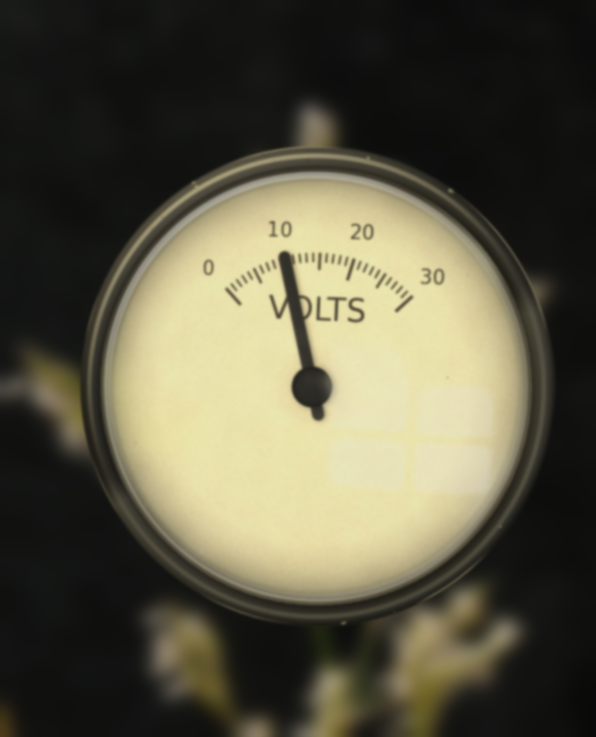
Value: 10 V
